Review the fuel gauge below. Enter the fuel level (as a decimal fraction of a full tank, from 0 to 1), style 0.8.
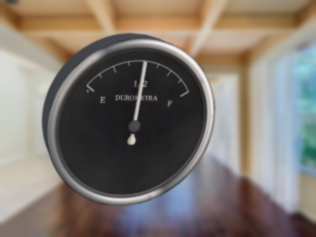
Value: 0.5
